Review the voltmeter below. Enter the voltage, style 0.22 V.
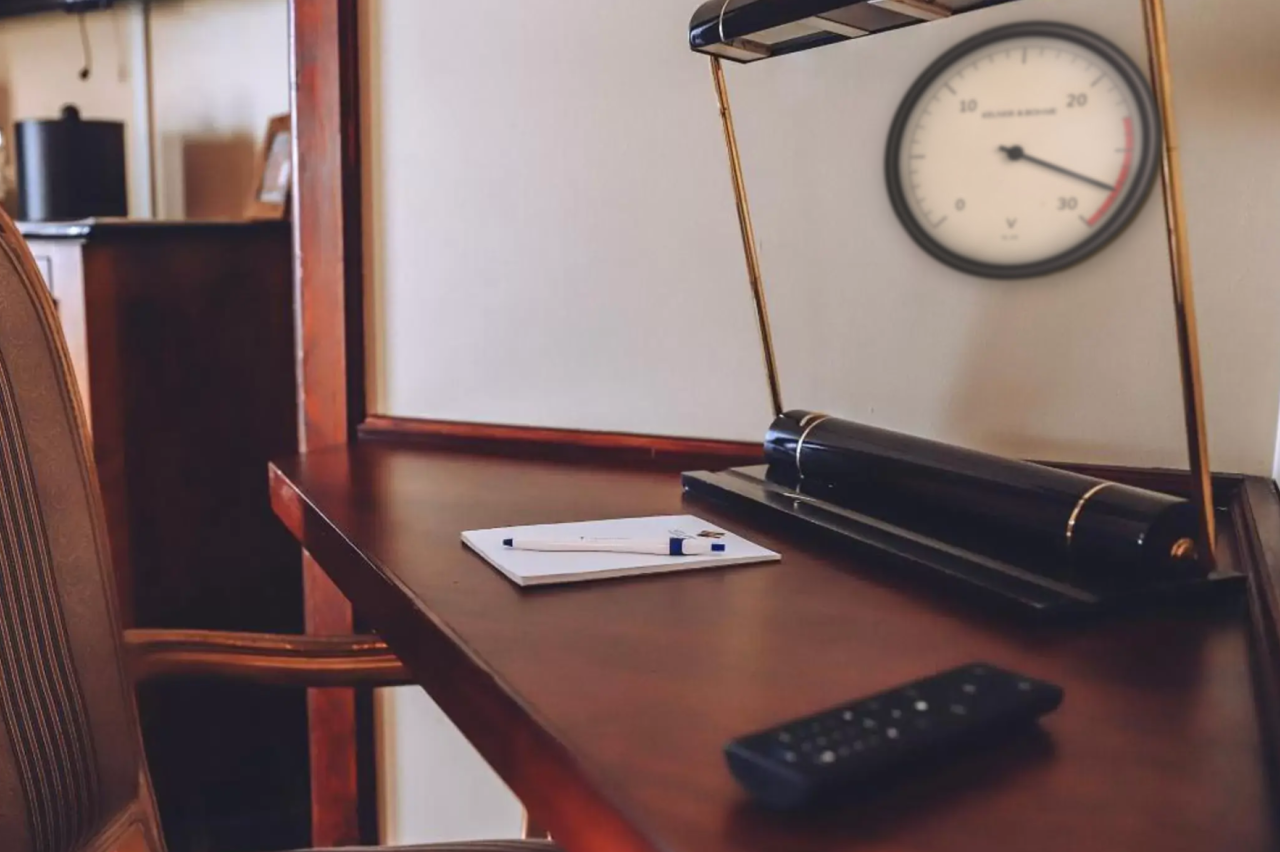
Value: 27.5 V
